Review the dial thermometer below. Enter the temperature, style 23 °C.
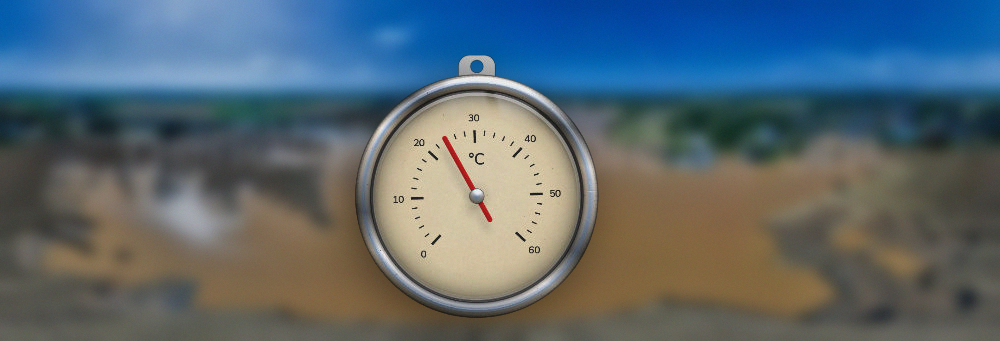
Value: 24 °C
